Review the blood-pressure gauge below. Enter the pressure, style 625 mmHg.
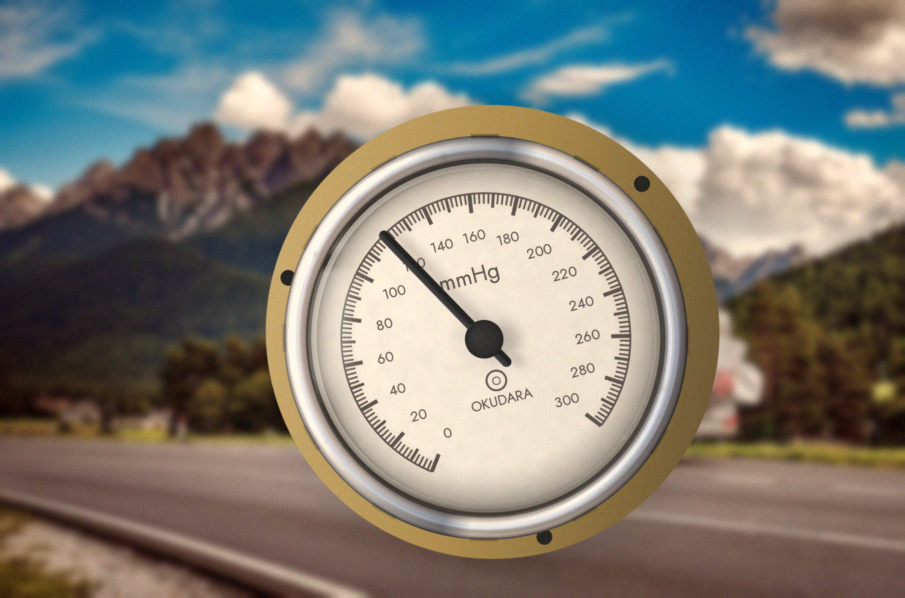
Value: 120 mmHg
